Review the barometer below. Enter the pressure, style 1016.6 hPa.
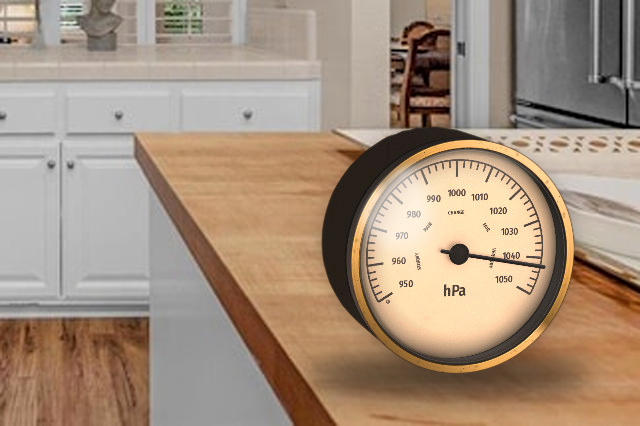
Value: 1042 hPa
